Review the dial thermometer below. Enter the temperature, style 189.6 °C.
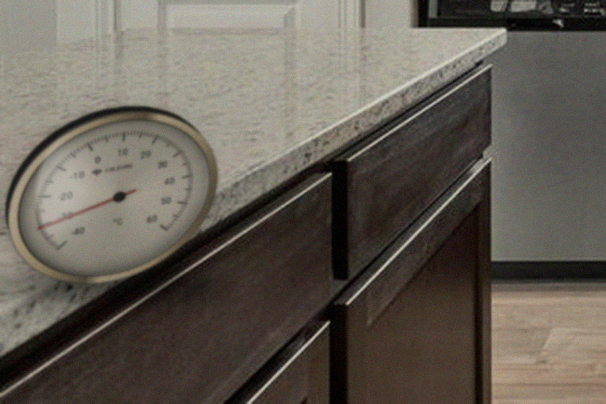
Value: -30 °C
